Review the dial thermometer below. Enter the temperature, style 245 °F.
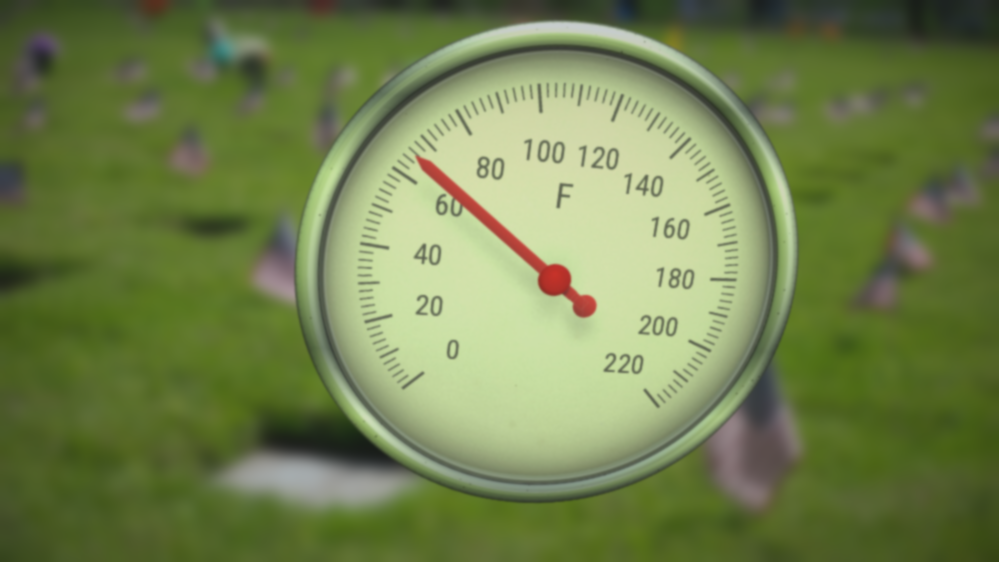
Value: 66 °F
